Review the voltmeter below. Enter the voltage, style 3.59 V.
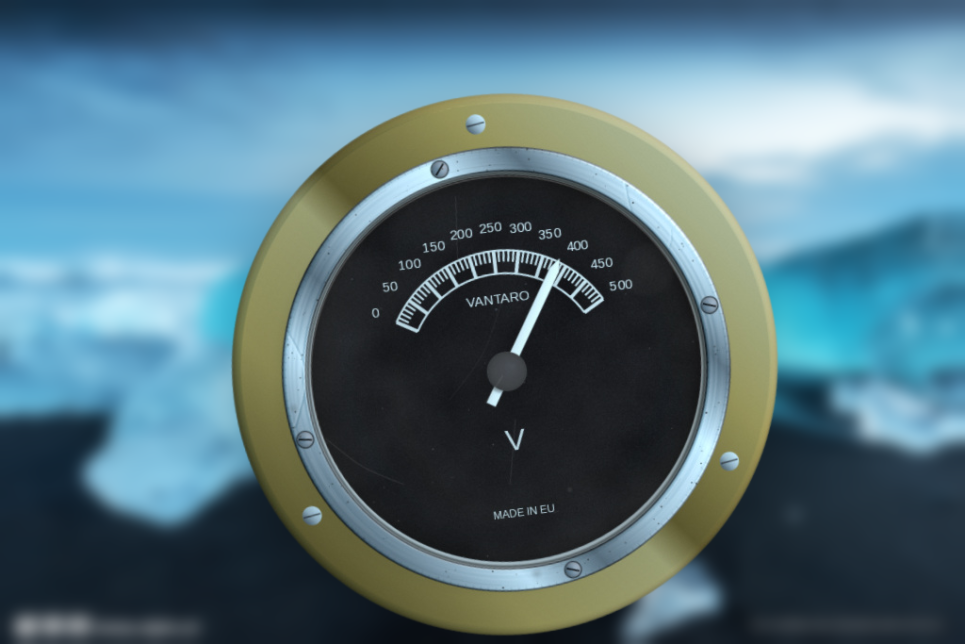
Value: 380 V
